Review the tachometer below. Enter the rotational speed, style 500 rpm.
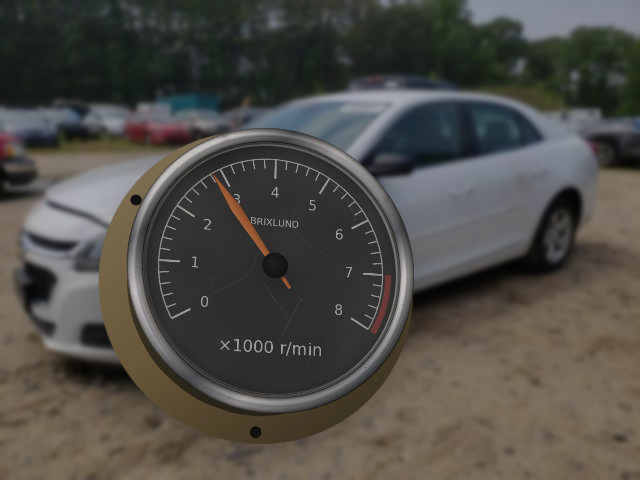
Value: 2800 rpm
